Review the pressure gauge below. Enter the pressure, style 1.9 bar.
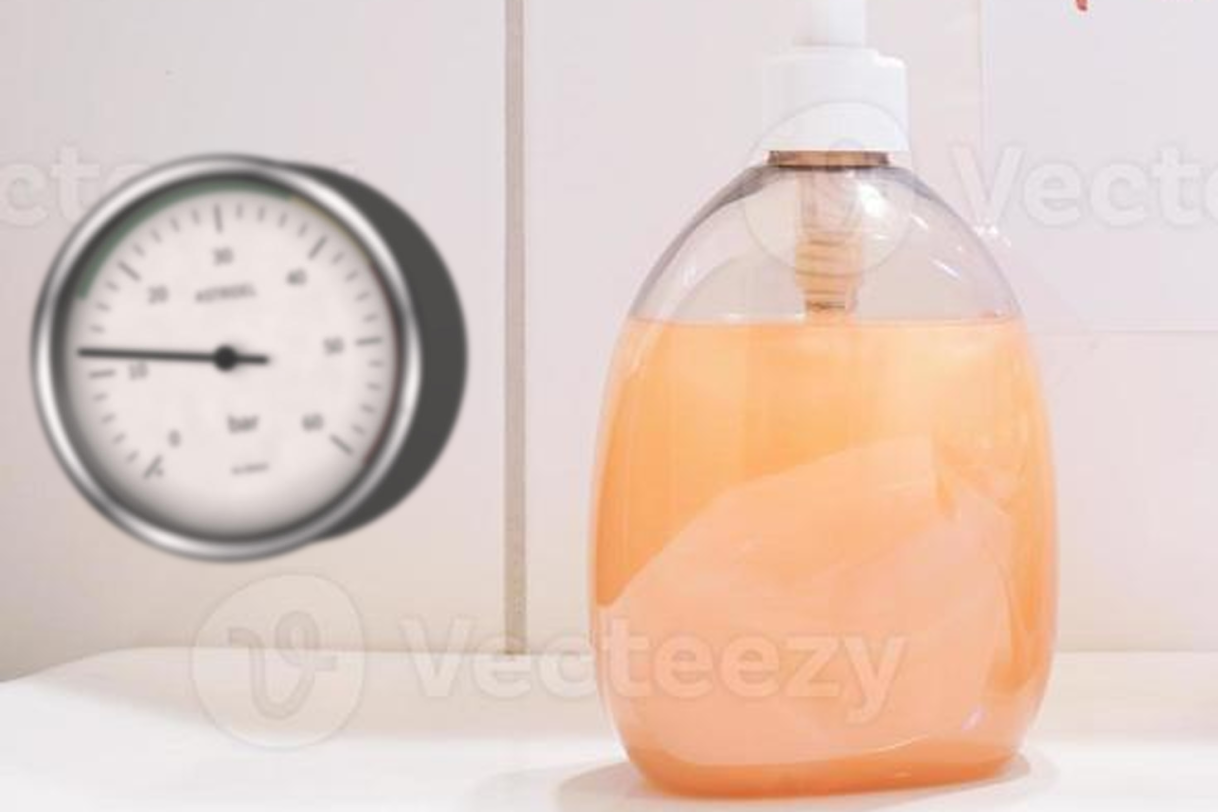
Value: 12 bar
